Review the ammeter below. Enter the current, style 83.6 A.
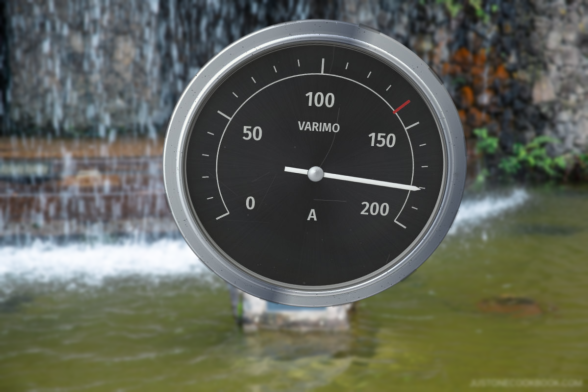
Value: 180 A
